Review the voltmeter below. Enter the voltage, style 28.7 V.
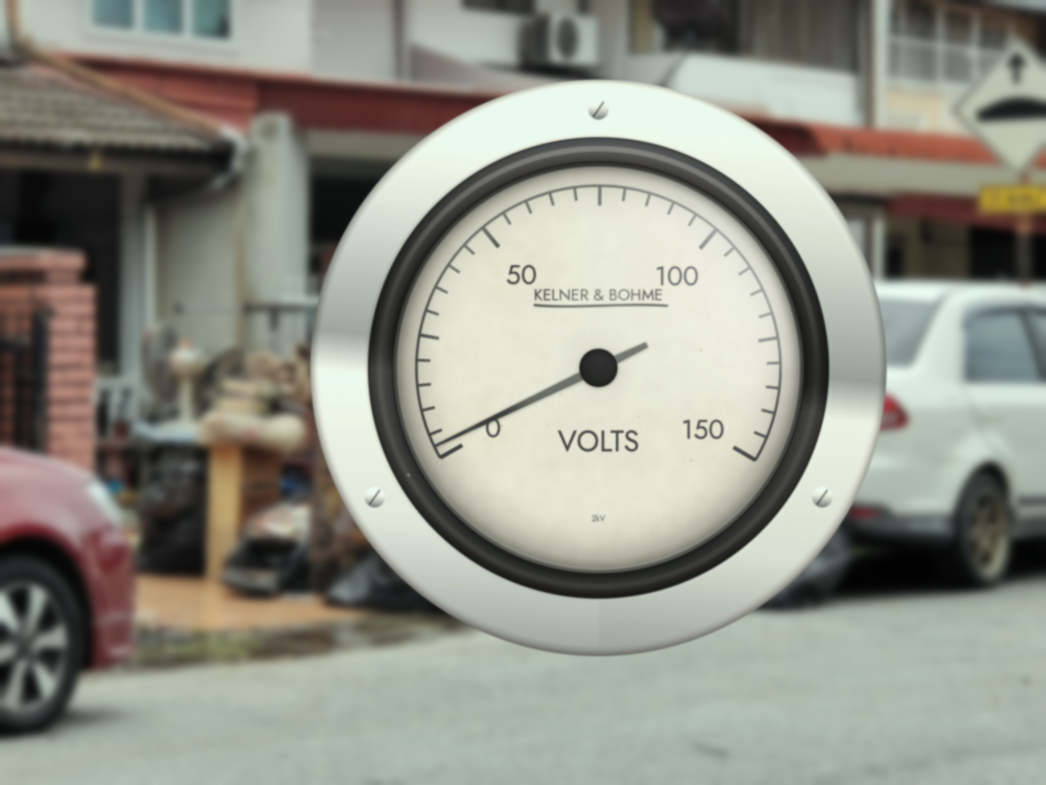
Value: 2.5 V
